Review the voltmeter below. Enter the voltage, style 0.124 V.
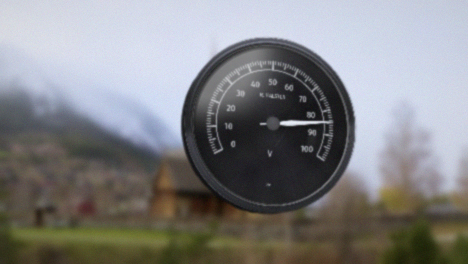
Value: 85 V
